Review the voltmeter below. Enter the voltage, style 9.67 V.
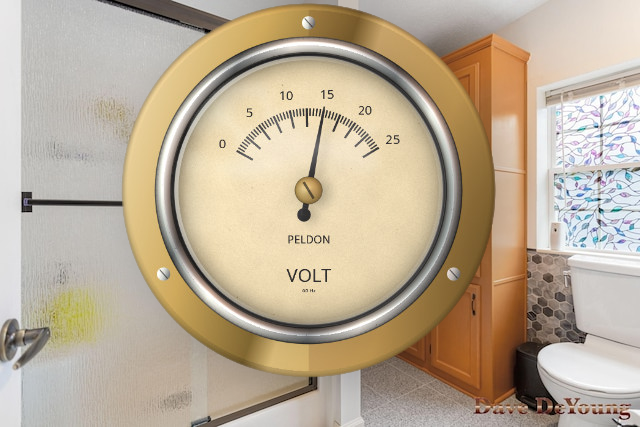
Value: 15 V
